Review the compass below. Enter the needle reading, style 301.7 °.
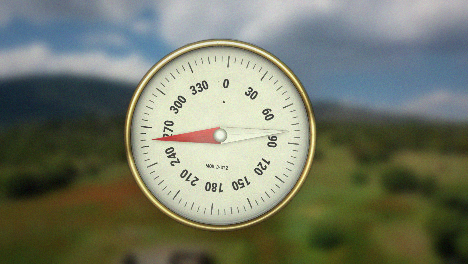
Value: 260 °
